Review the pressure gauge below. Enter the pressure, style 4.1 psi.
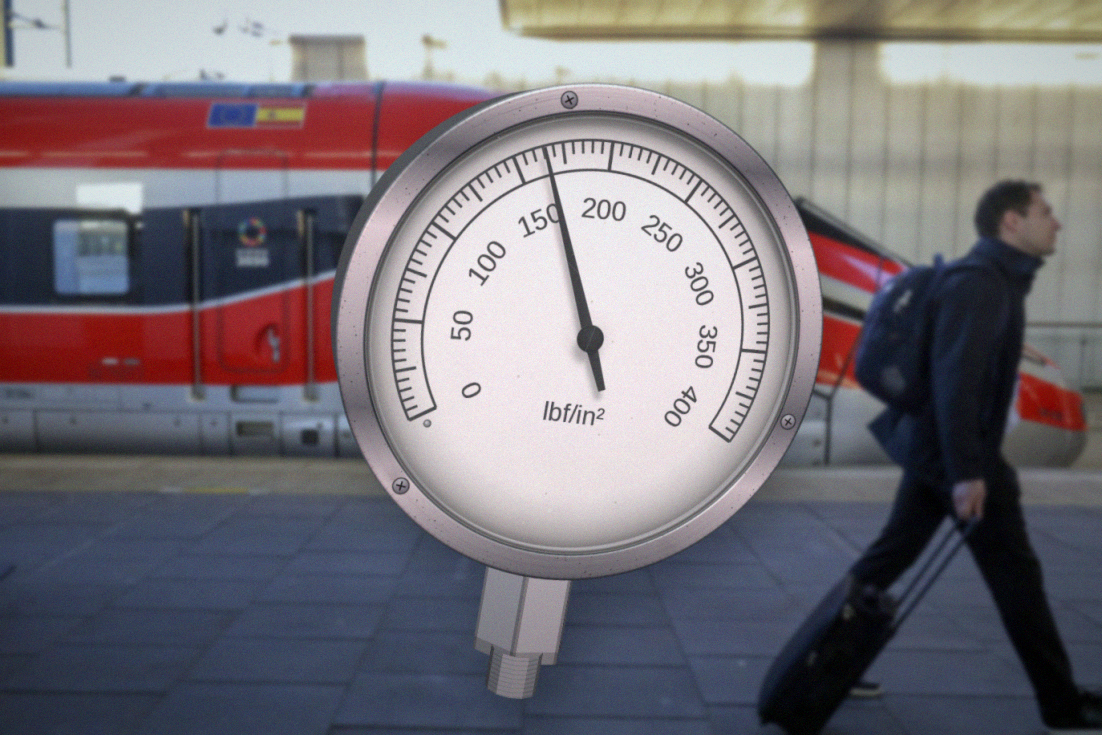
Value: 165 psi
